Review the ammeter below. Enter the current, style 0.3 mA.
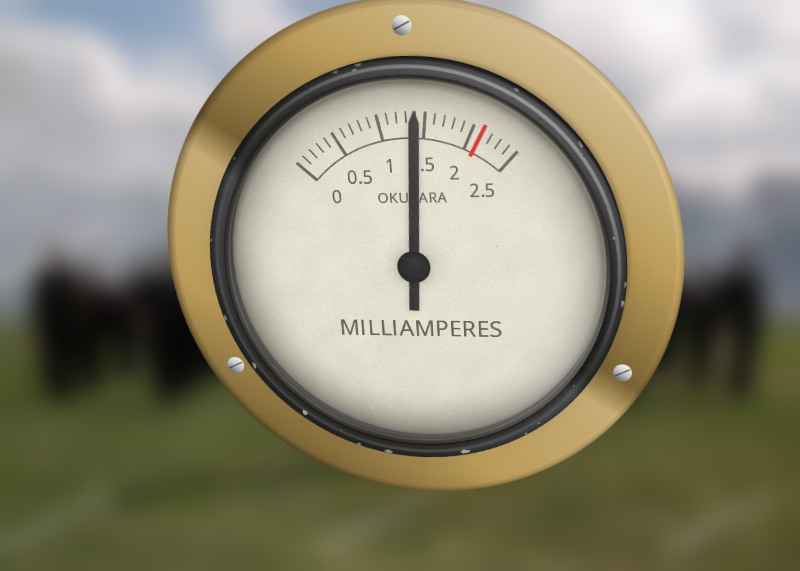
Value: 1.4 mA
